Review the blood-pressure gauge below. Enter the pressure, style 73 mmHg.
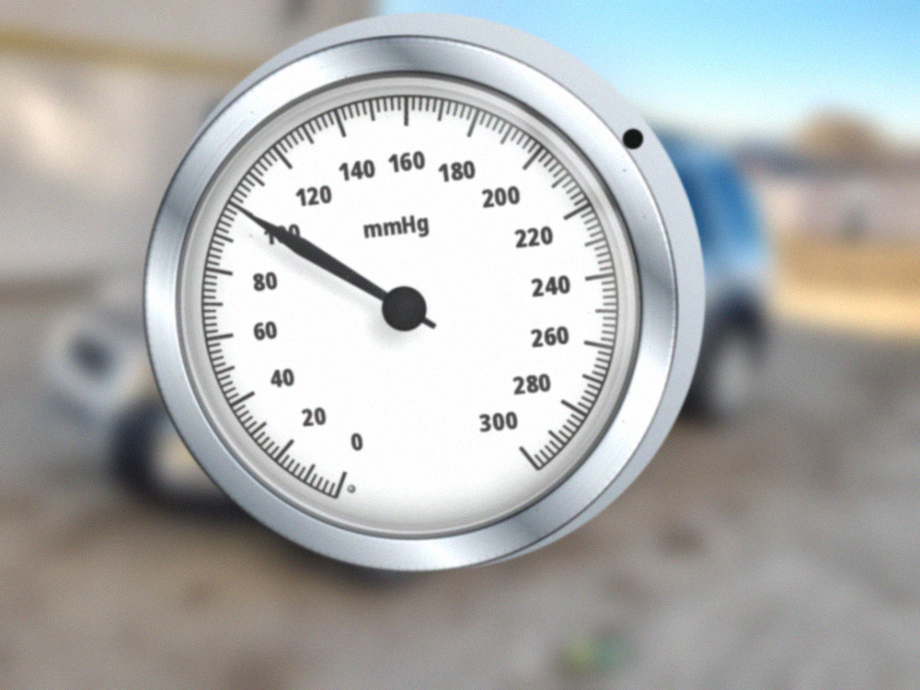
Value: 100 mmHg
